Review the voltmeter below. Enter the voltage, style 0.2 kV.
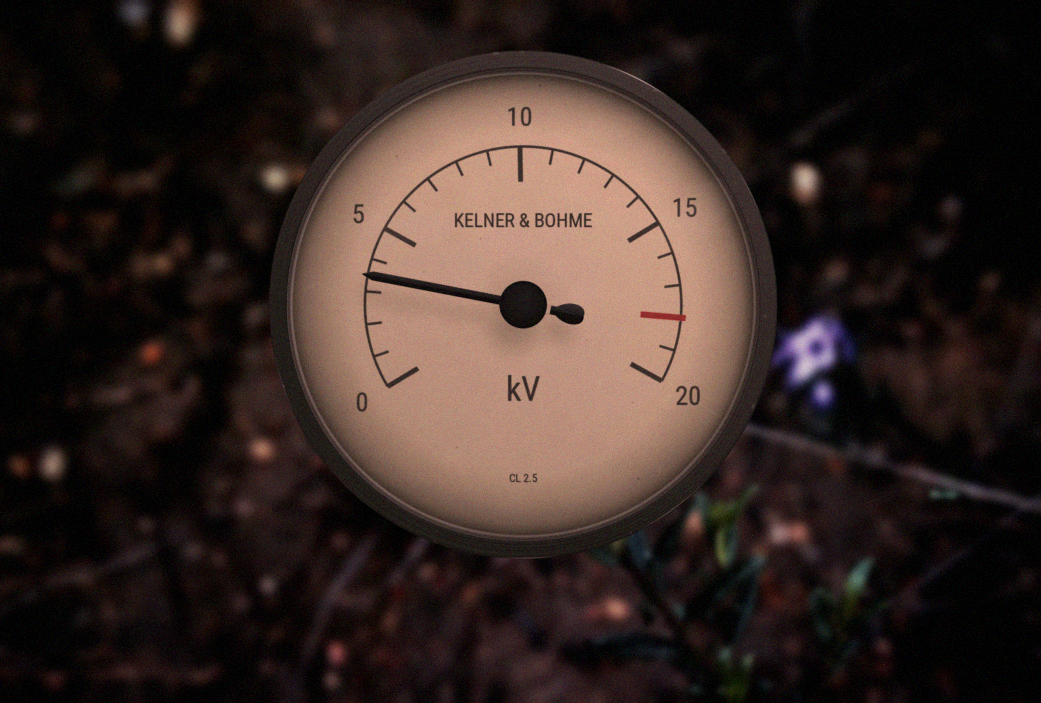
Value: 3.5 kV
